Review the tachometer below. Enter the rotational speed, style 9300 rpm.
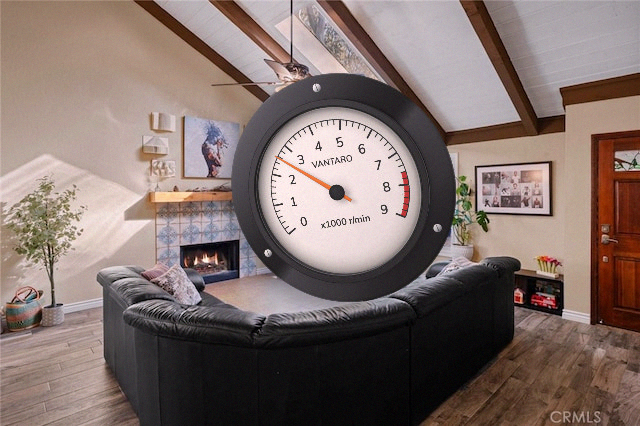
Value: 2600 rpm
